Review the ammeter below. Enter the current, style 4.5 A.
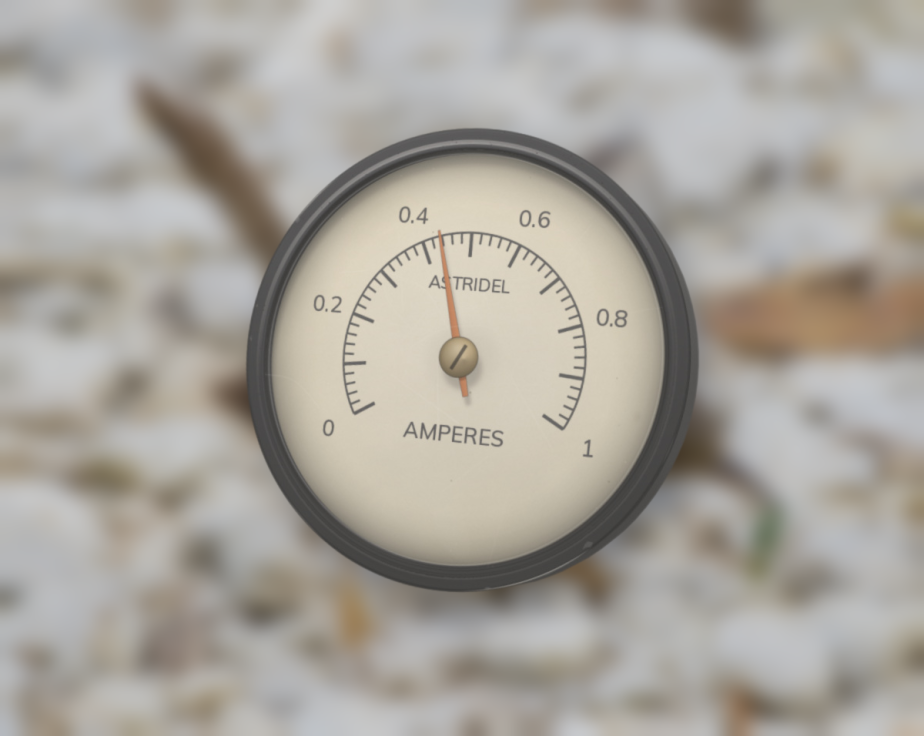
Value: 0.44 A
